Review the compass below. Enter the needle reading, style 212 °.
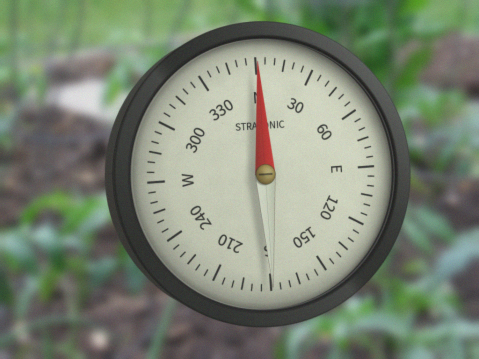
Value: 0 °
